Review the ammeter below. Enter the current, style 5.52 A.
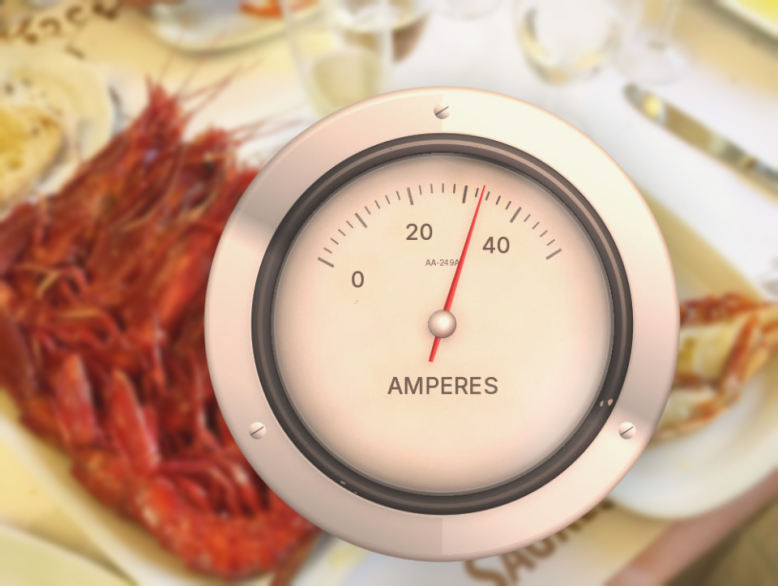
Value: 33 A
